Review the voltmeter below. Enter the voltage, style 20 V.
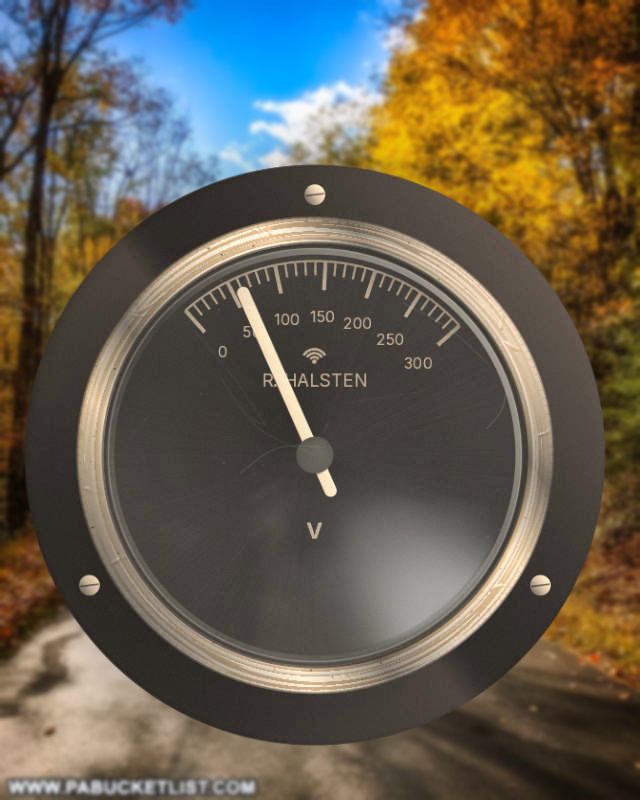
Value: 60 V
